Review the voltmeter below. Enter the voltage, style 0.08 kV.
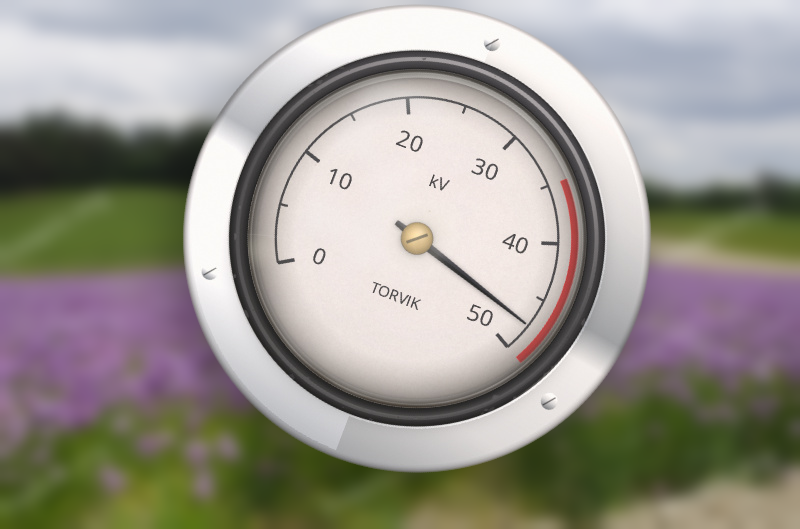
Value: 47.5 kV
